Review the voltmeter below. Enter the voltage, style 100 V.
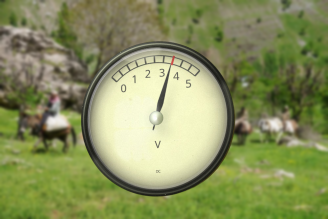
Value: 3.5 V
